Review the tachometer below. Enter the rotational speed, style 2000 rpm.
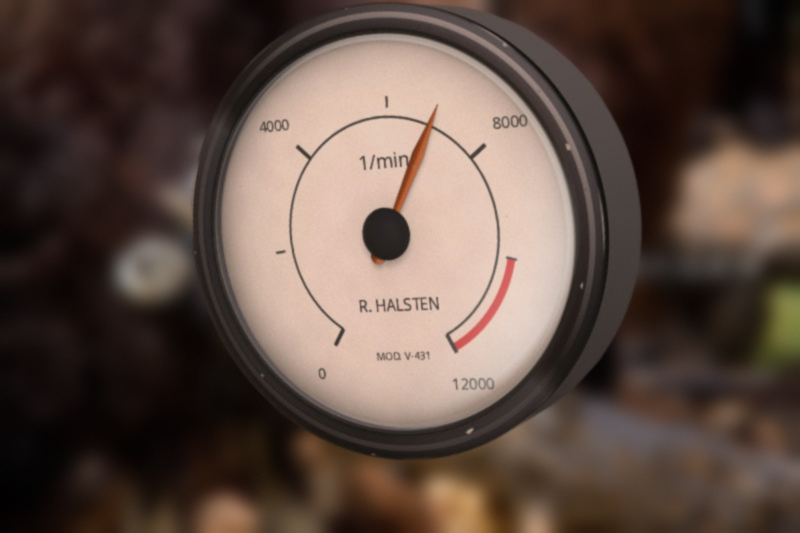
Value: 7000 rpm
